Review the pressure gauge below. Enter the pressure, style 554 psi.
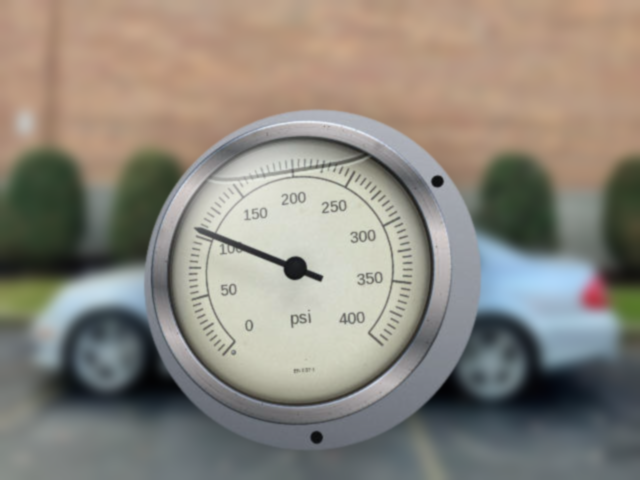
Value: 105 psi
